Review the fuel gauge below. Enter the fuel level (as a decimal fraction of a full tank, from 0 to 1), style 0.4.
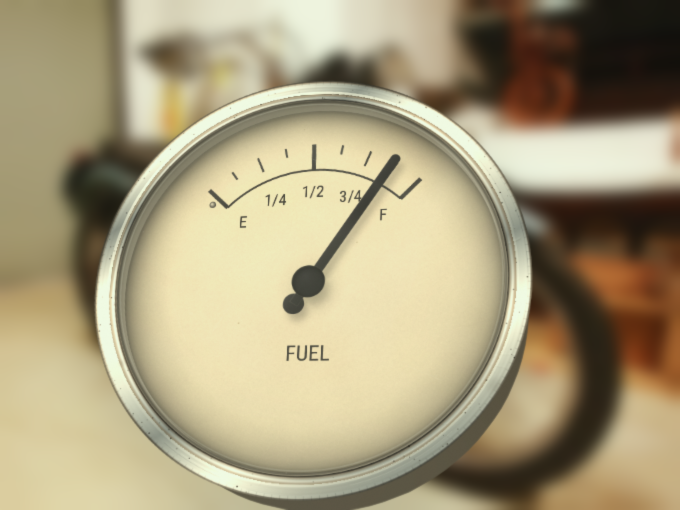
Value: 0.875
